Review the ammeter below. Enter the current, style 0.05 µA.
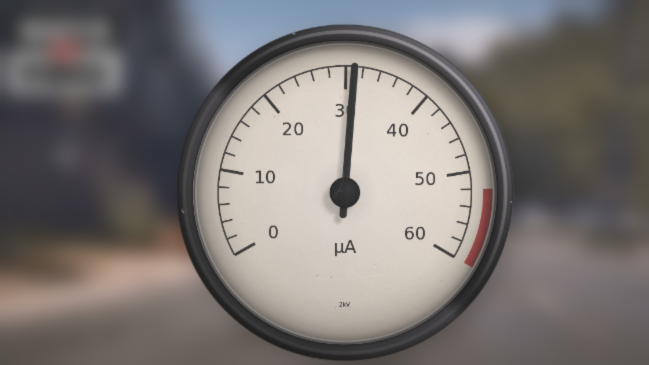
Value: 31 µA
